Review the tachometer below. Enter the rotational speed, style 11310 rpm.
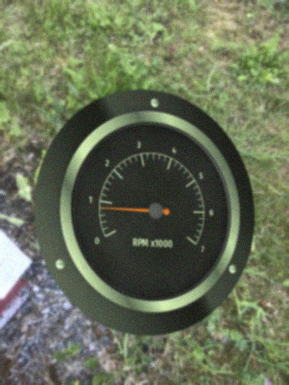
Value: 800 rpm
